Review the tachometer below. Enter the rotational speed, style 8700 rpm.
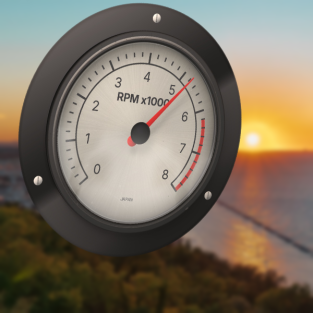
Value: 5200 rpm
